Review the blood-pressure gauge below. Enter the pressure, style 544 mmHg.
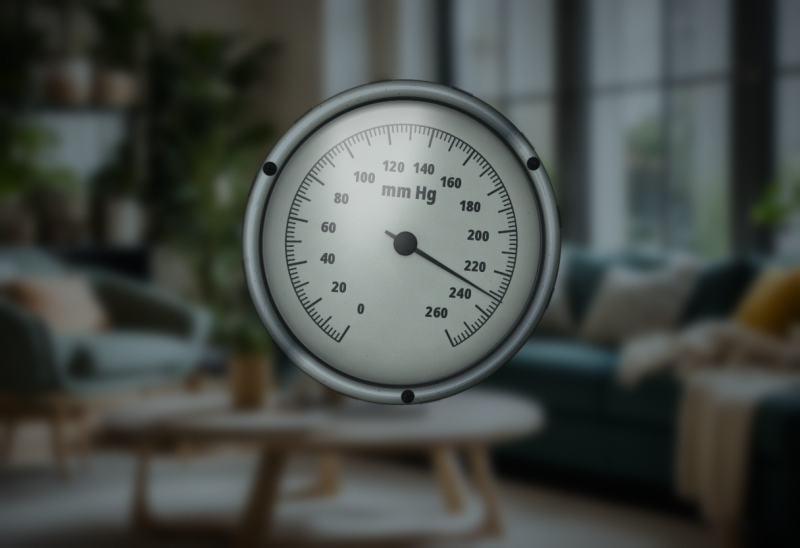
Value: 232 mmHg
